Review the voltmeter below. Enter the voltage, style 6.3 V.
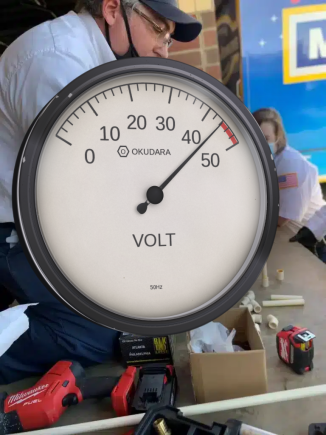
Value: 44 V
